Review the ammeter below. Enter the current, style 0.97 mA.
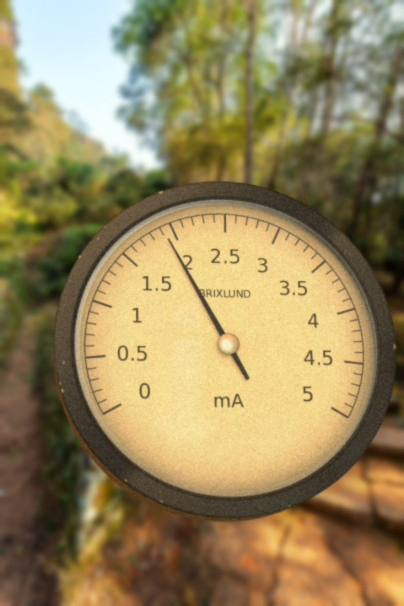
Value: 1.9 mA
